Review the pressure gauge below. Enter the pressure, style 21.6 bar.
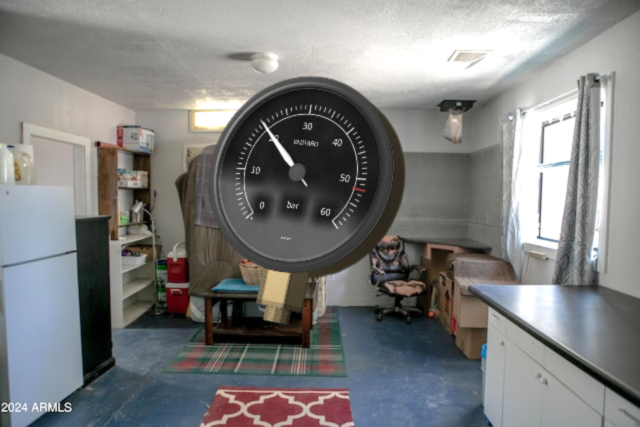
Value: 20 bar
